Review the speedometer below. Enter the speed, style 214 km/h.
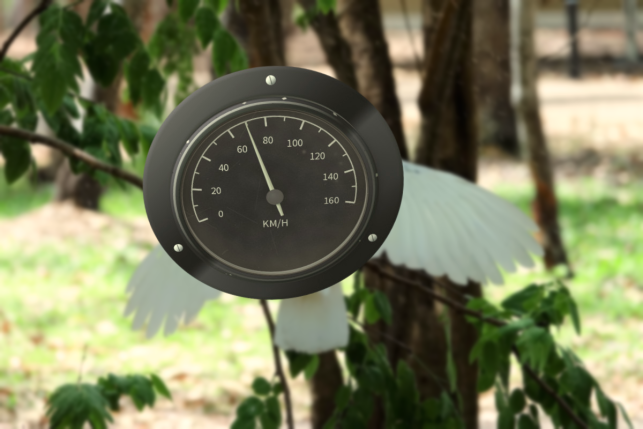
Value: 70 km/h
